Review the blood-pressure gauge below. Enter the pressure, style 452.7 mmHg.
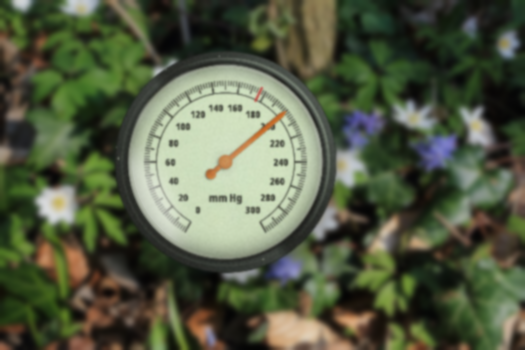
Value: 200 mmHg
